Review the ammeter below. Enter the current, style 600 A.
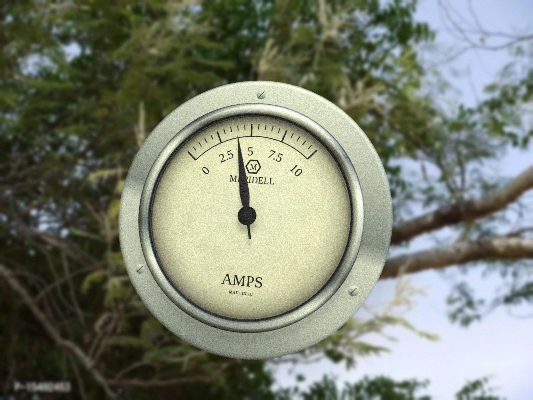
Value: 4 A
